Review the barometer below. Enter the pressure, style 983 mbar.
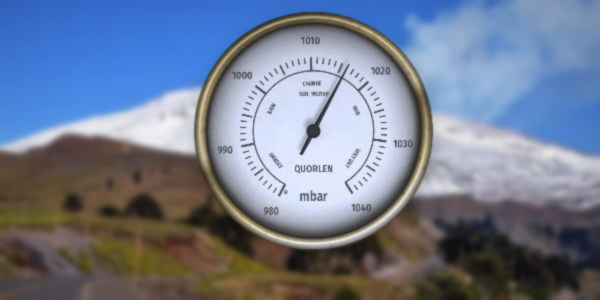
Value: 1016 mbar
